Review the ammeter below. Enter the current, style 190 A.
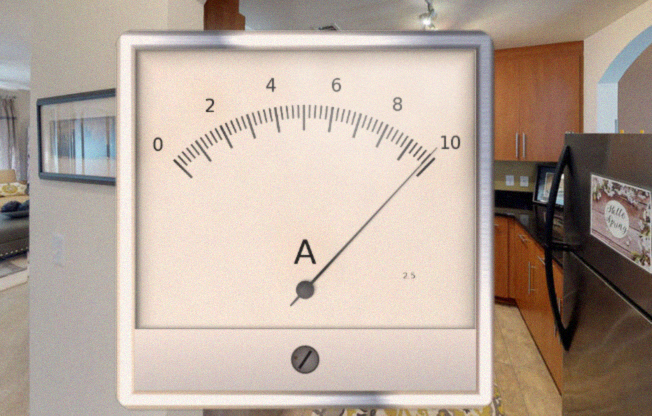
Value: 9.8 A
